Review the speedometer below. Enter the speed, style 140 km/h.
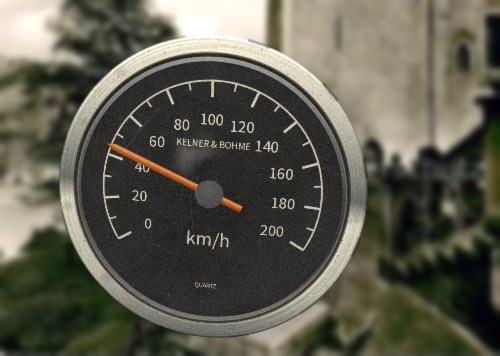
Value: 45 km/h
